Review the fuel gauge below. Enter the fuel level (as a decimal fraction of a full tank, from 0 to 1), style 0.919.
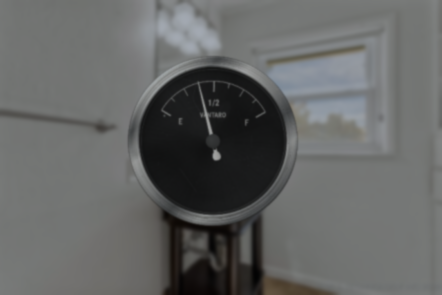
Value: 0.375
